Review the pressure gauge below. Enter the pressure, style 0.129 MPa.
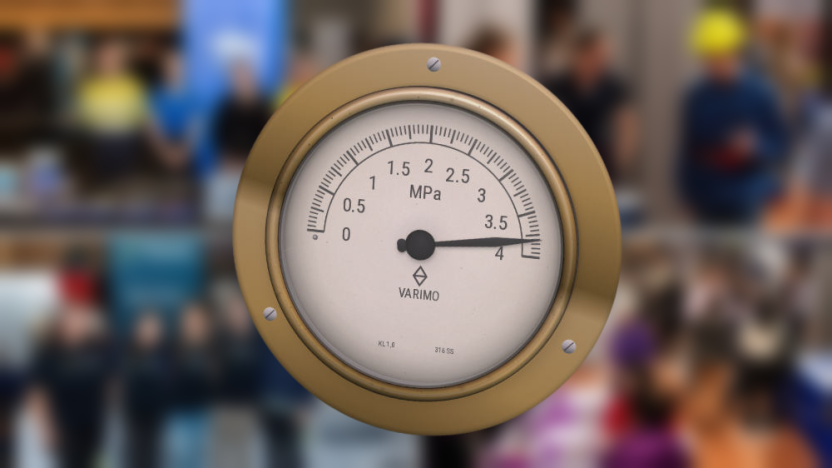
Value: 3.8 MPa
